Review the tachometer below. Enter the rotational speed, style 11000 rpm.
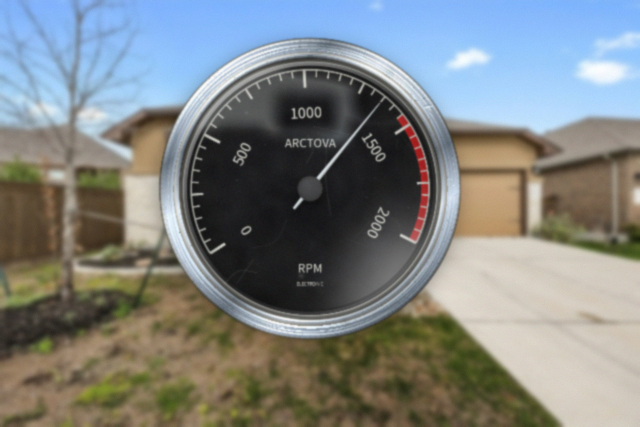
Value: 1350 rpm
